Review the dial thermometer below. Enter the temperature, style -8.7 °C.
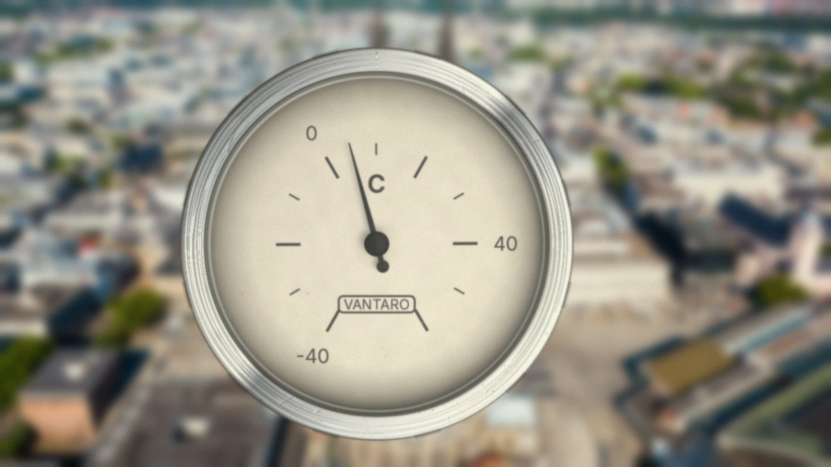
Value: 5 °C
